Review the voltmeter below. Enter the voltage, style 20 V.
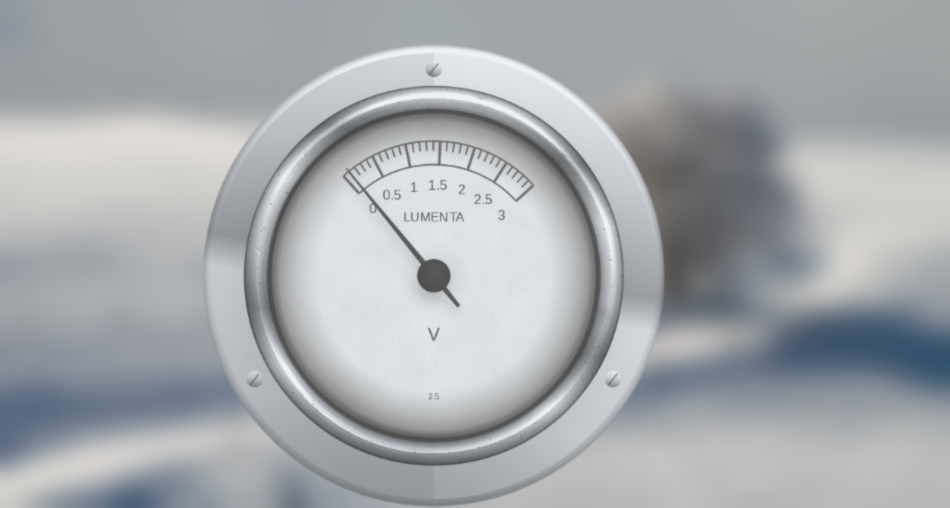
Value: 0.1 V
